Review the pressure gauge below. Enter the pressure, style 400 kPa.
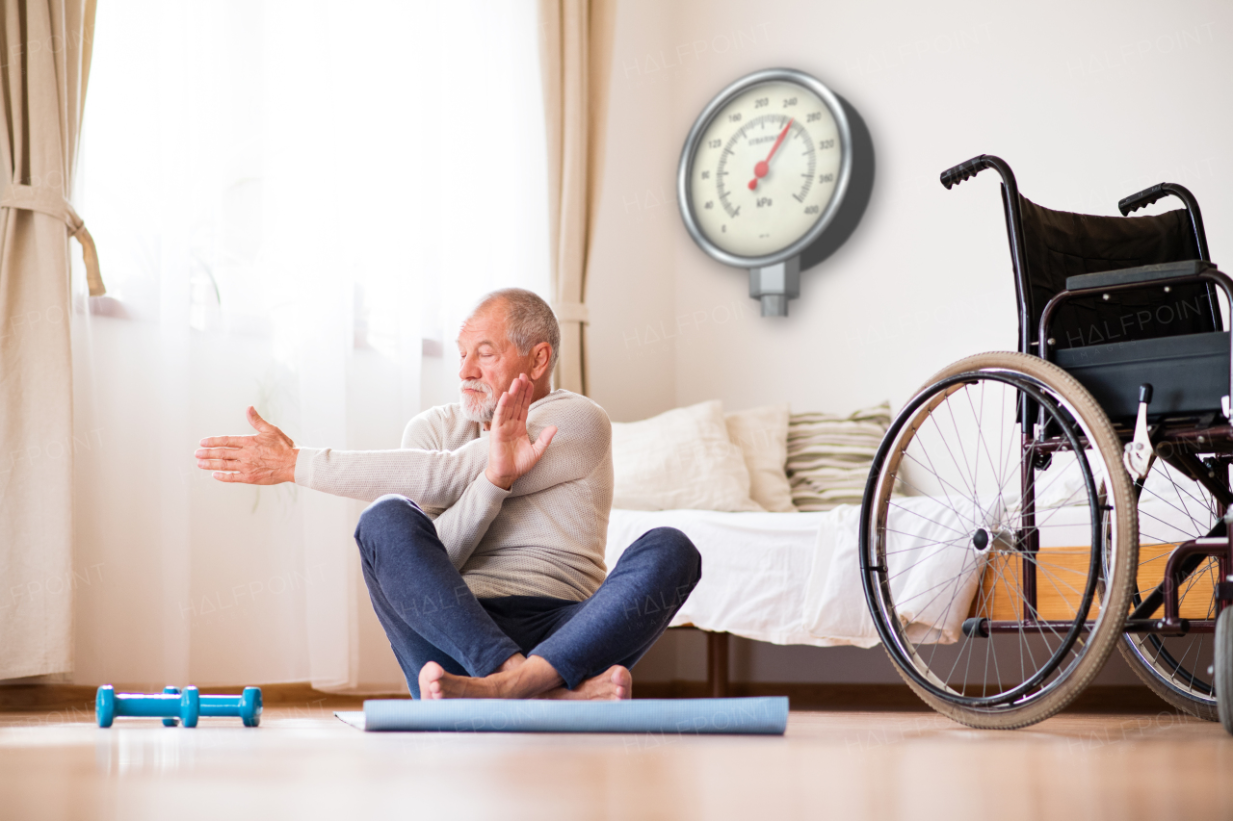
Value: 260 kPa
